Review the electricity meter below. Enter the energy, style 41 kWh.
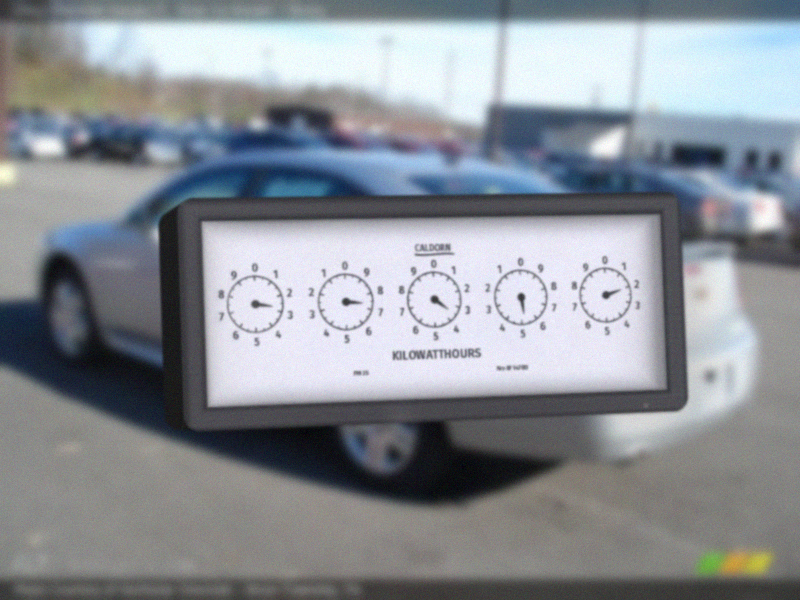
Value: 27352 kWh
